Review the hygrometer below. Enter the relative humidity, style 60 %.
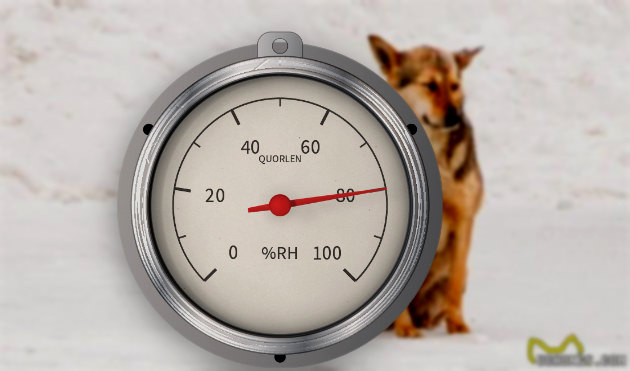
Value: 80 %
